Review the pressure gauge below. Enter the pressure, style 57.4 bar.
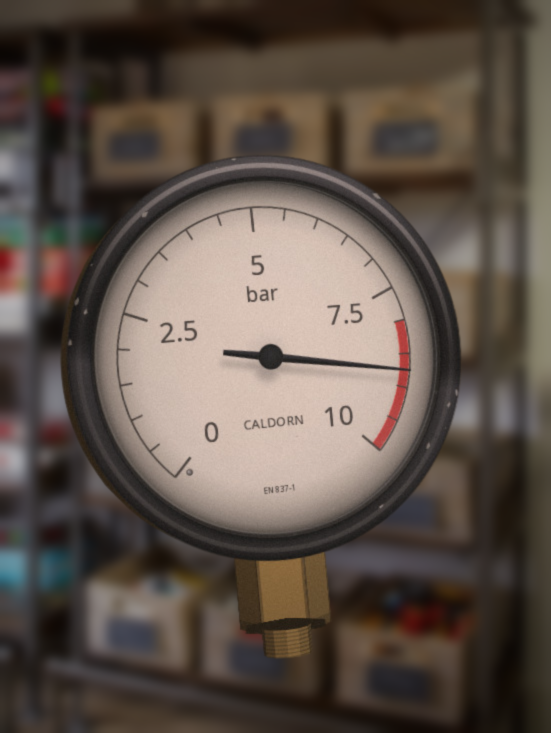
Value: 8.75 bar
